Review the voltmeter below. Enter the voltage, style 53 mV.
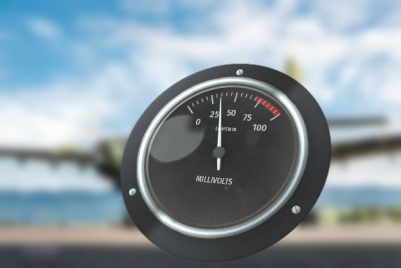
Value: 35 mV
